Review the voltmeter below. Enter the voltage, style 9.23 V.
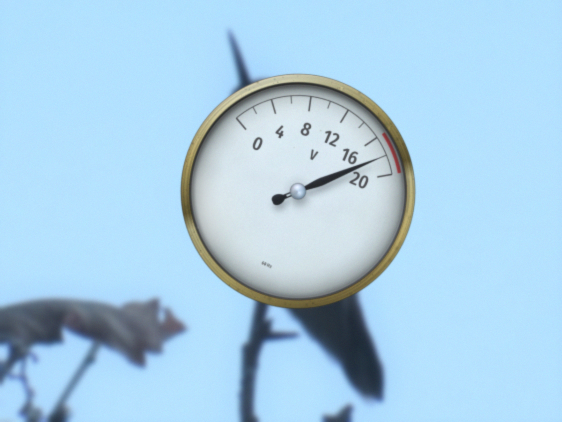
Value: 18 V
